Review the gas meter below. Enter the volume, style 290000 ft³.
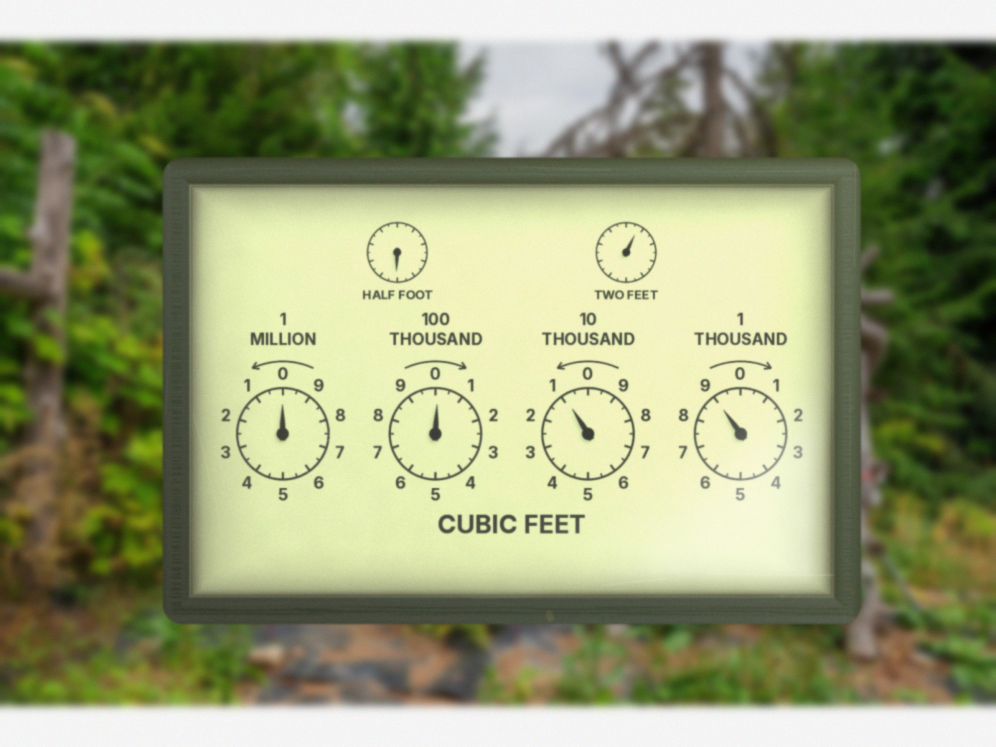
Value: 900 ft³
